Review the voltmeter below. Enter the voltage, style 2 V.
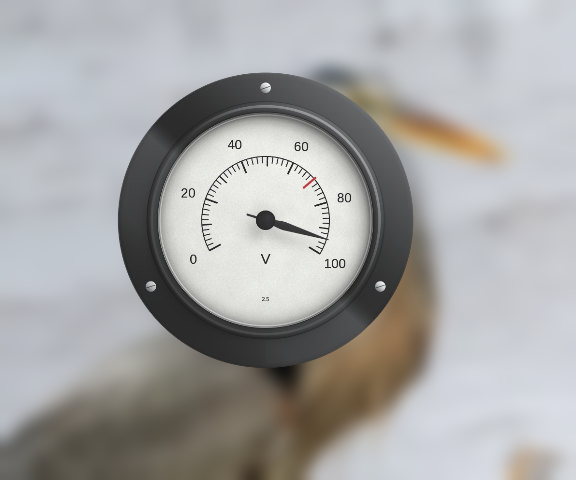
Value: 94 V
